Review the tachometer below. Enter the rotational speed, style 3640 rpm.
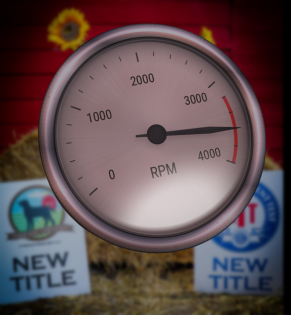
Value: 3600 rpm
